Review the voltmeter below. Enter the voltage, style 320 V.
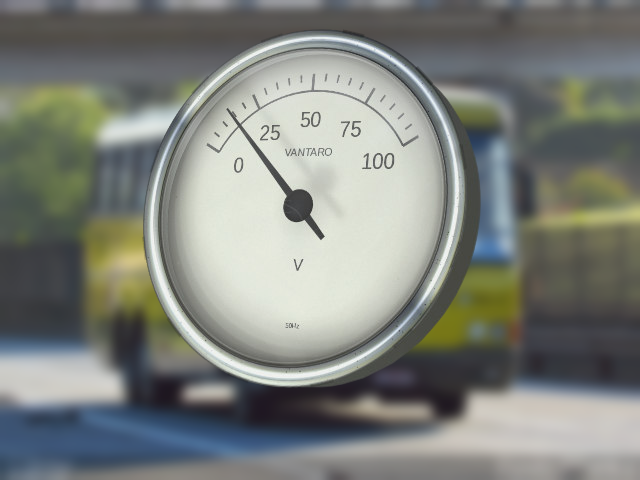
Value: 15 V
